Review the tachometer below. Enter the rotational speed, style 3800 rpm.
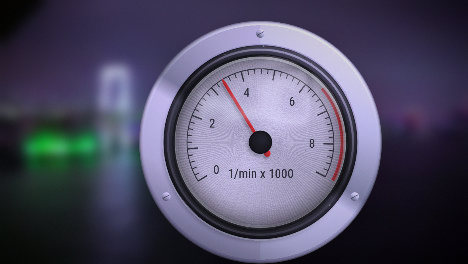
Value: 3400 rpm
